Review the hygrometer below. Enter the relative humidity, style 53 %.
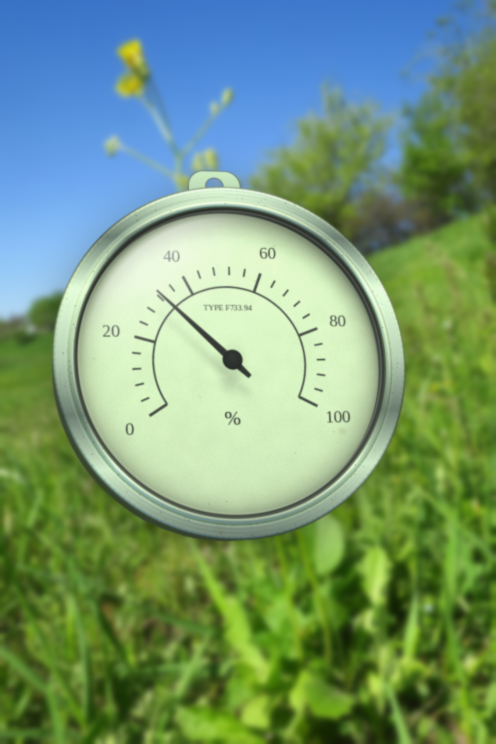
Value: 32 %
